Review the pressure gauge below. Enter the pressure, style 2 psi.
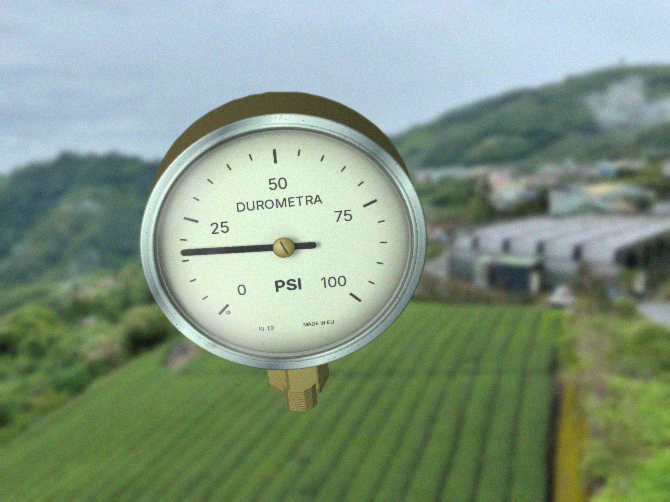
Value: 17.5 psi
